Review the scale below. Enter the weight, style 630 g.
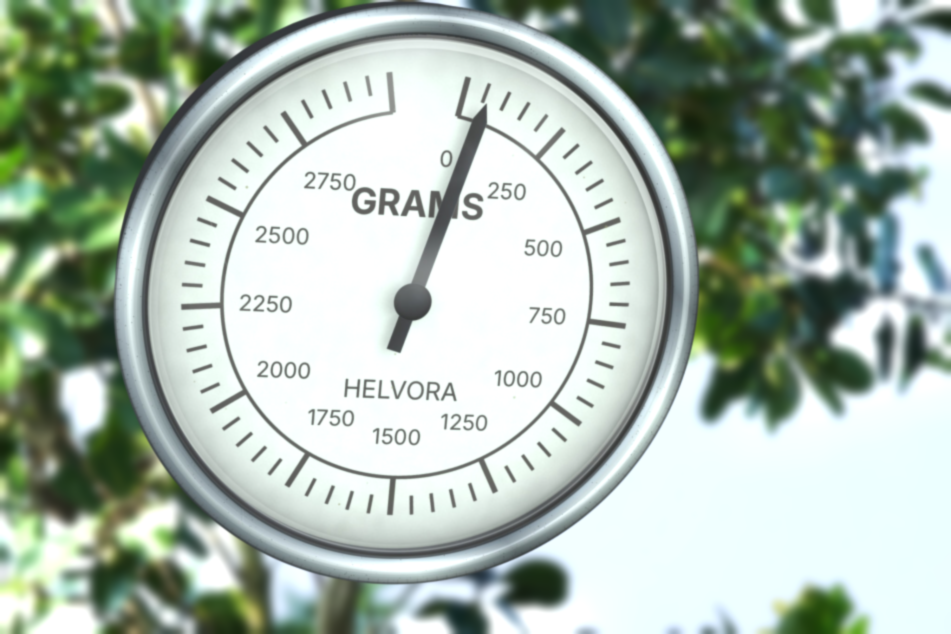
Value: 50 g
